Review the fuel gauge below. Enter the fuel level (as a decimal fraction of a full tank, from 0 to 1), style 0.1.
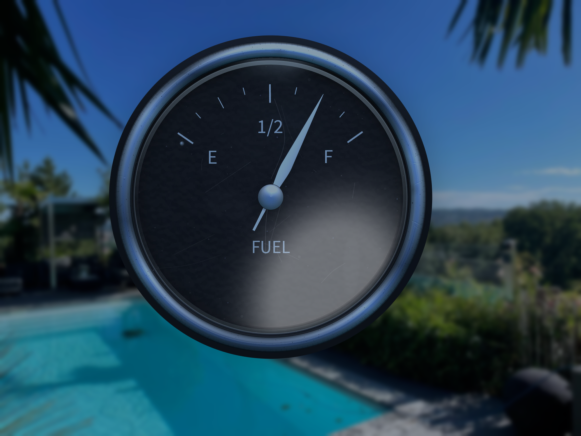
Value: 0.75
